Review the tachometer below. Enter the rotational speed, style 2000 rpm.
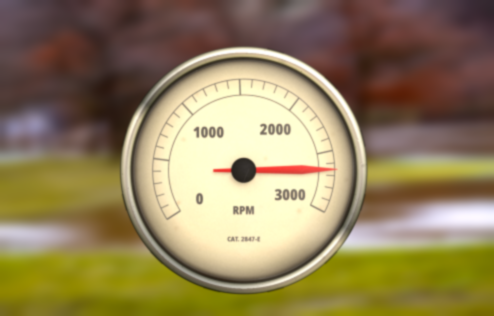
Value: 2650 rpm
